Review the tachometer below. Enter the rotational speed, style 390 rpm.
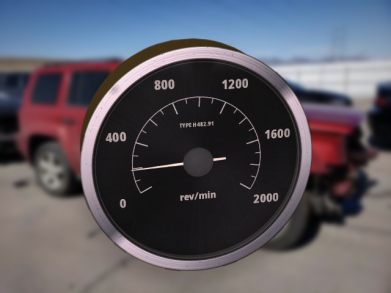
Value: 200 rpm
